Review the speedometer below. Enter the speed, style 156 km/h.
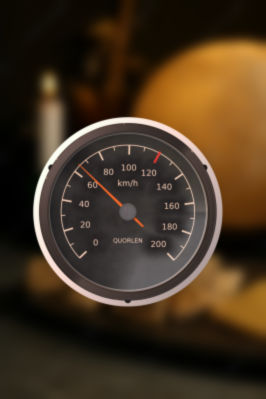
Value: 65 km/h
